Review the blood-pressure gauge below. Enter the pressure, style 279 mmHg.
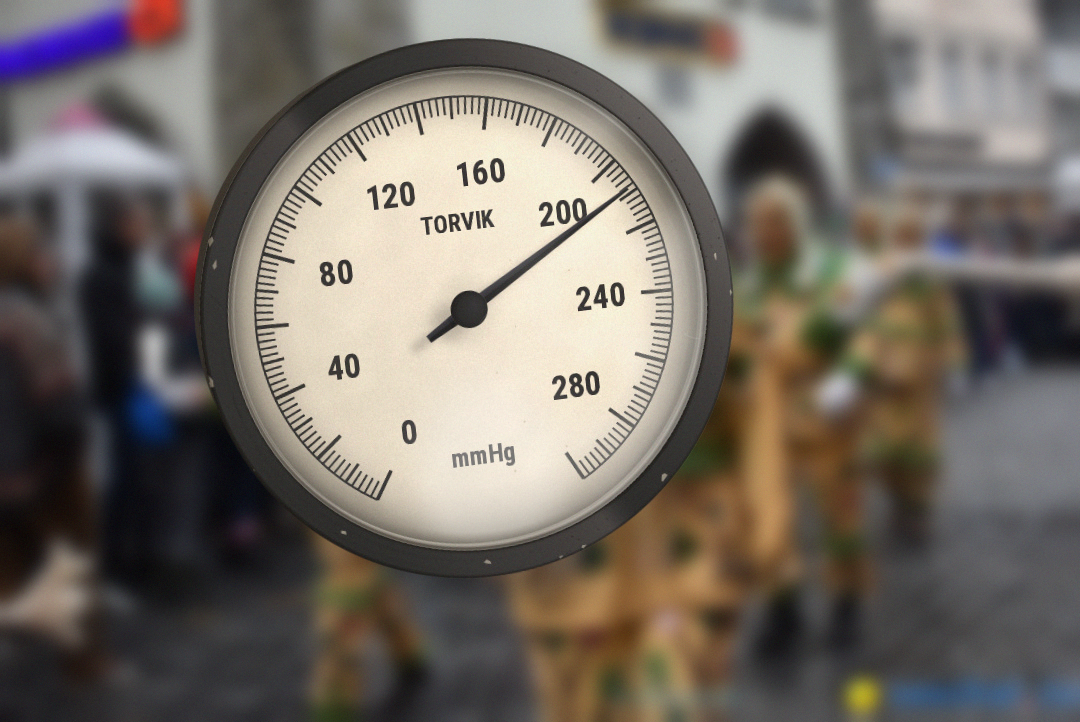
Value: 208 mmHg
